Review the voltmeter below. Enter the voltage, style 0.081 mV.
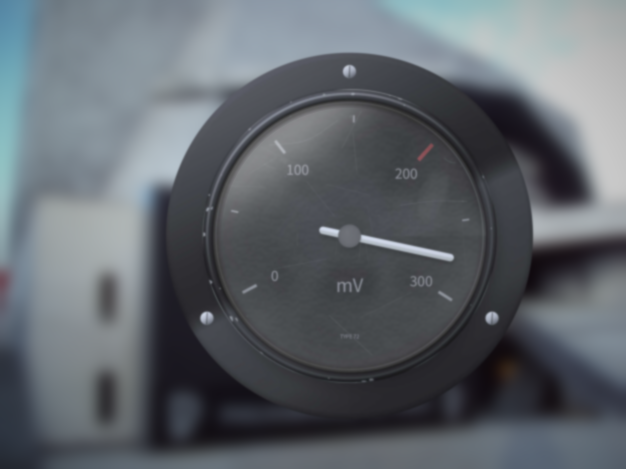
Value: 275 mV
